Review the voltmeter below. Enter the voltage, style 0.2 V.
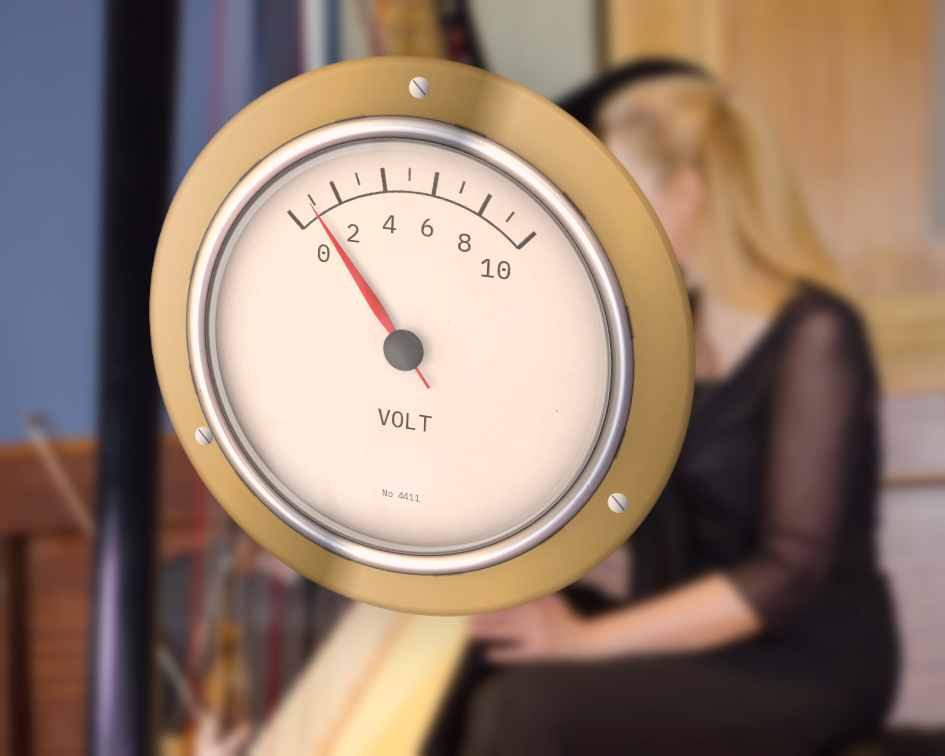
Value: 1 V
